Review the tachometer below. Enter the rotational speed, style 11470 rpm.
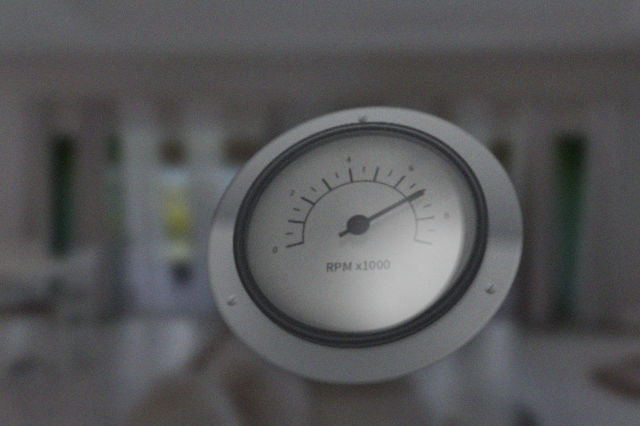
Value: 7000 rpm
